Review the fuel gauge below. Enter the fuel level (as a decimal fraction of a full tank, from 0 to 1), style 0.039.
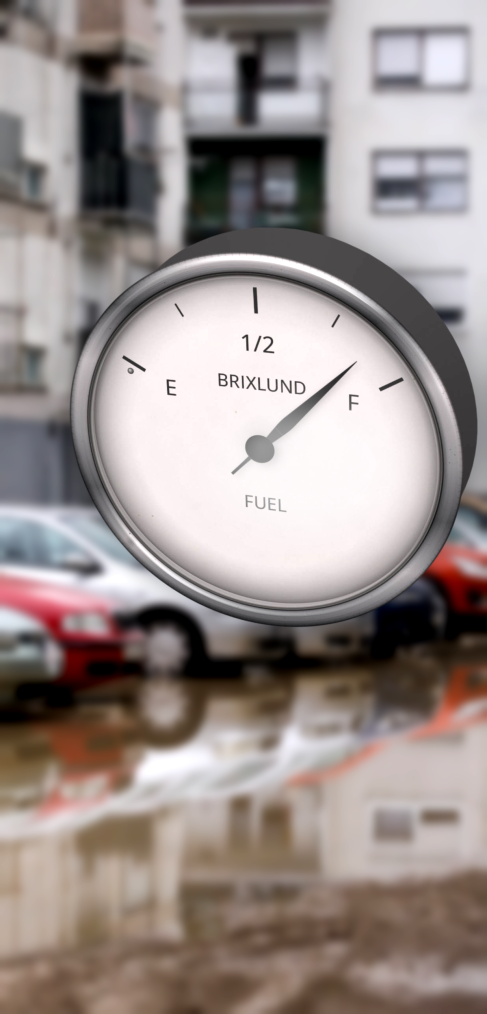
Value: 0.875
